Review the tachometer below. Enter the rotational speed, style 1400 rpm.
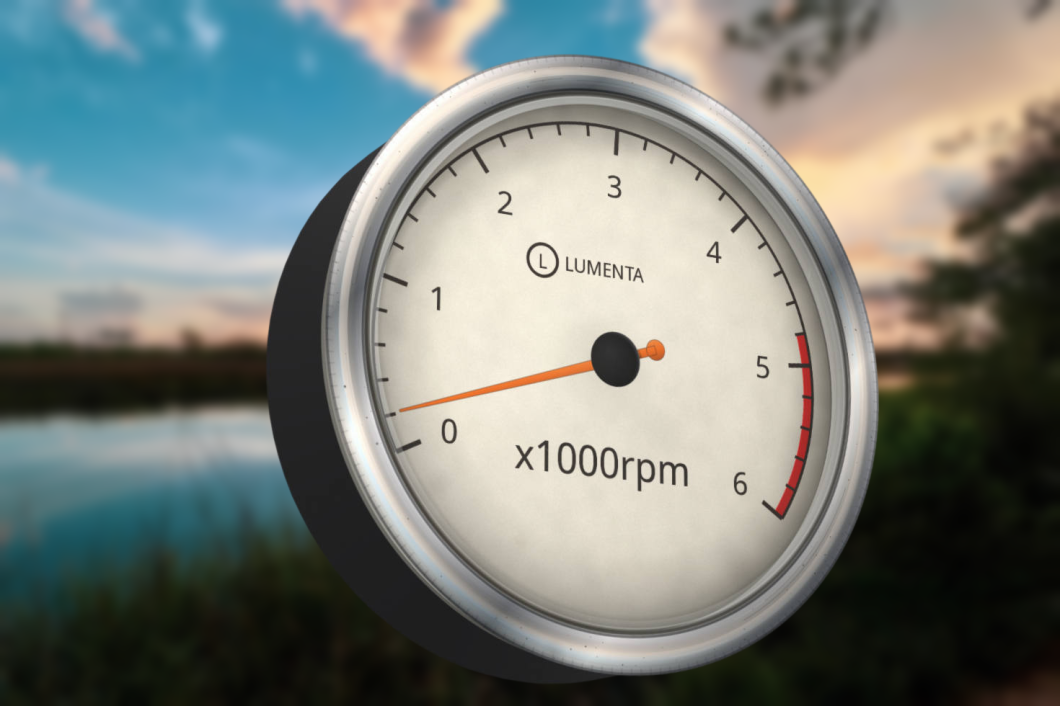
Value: 200 rpm
